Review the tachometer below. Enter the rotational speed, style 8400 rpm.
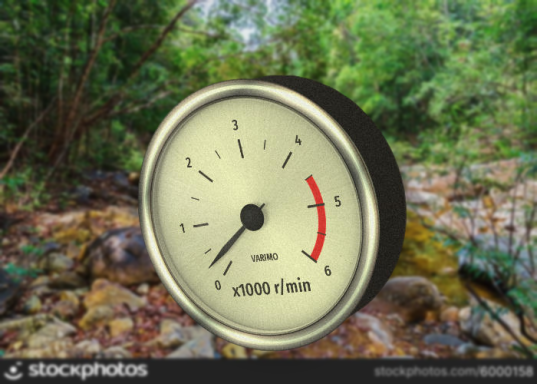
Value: 250 rpm
